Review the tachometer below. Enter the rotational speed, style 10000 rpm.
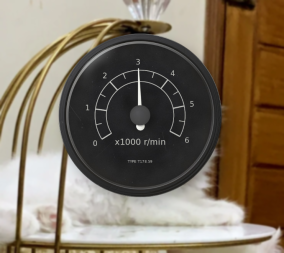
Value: 3000 rpm
